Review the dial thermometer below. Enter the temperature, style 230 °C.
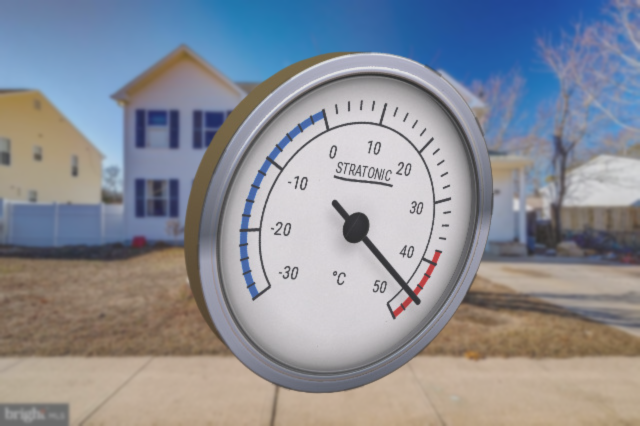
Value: 46 °C
